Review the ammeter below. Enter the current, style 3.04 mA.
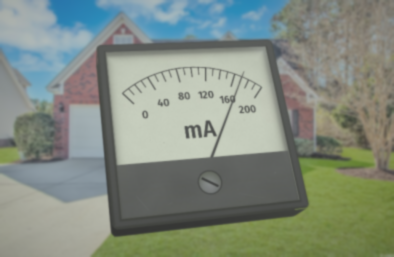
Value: 170 mA
